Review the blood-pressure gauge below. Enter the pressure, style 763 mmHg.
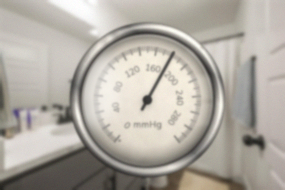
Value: 180 mmHg
